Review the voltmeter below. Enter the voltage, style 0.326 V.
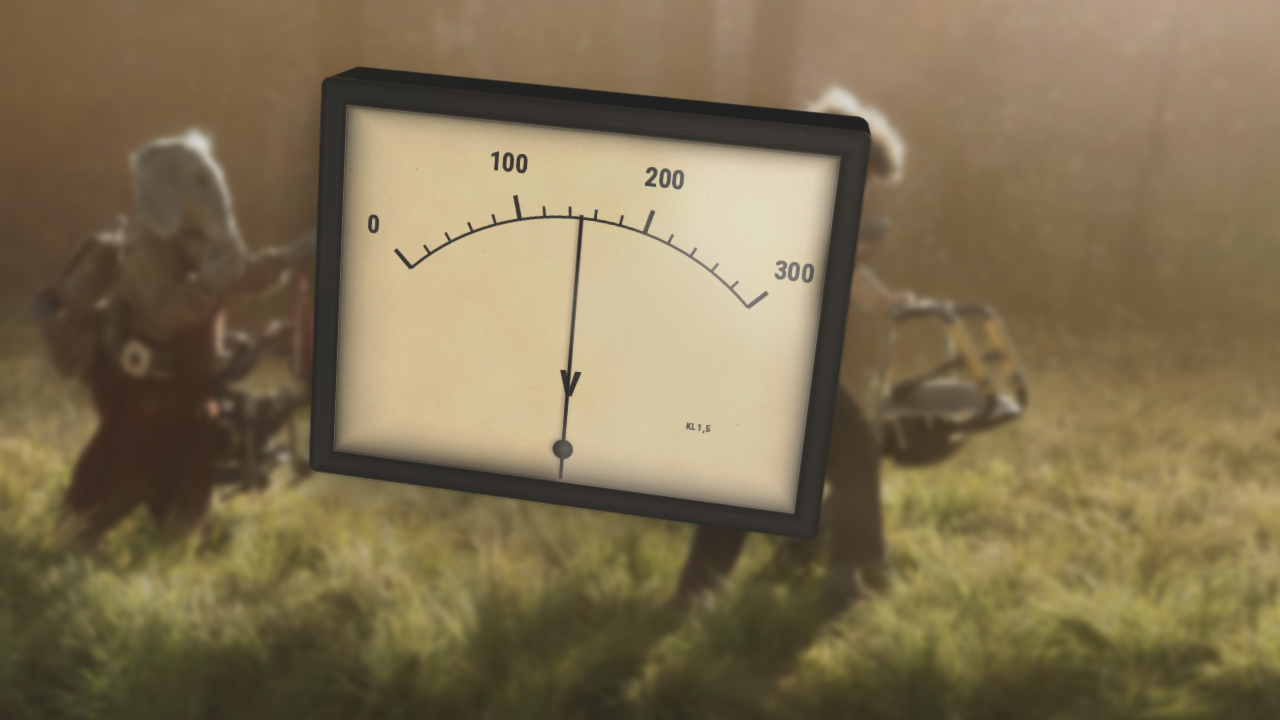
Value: 150 V
